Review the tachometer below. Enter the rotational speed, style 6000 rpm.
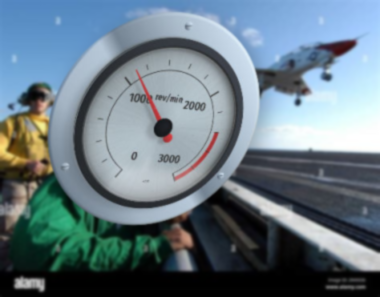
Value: 1100 rpm
